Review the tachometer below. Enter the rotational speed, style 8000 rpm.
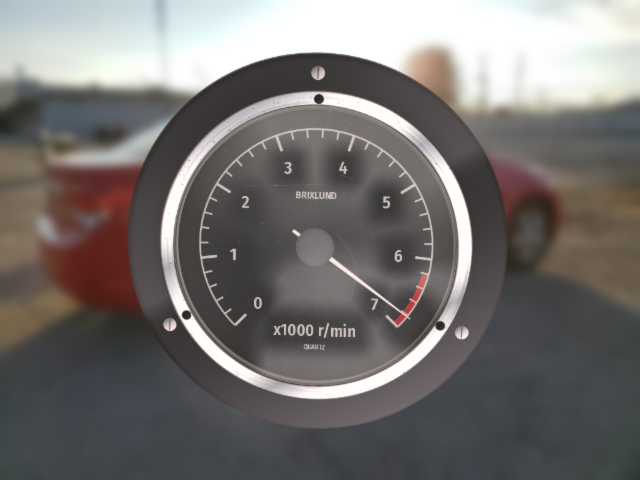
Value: 6800 rpm
